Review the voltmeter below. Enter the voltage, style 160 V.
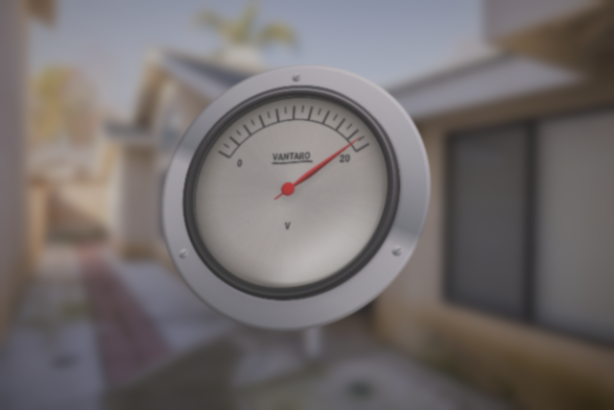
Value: 19 V
